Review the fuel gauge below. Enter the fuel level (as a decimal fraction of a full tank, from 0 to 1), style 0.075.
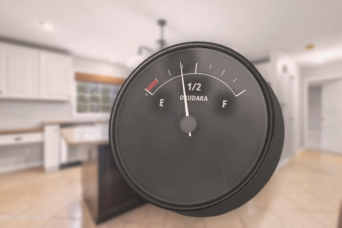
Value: 0.375
